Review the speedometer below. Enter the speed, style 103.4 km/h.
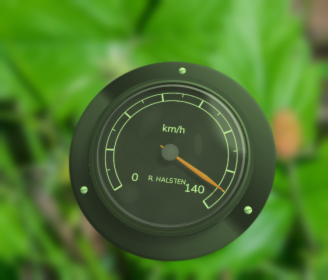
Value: 130 km/h
